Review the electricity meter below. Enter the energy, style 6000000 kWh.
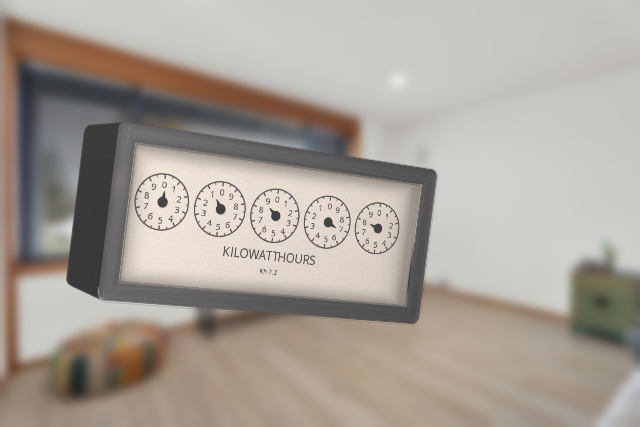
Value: 868 kWh
